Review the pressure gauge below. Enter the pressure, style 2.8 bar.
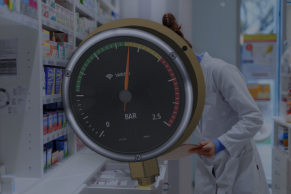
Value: 1.4 bar
